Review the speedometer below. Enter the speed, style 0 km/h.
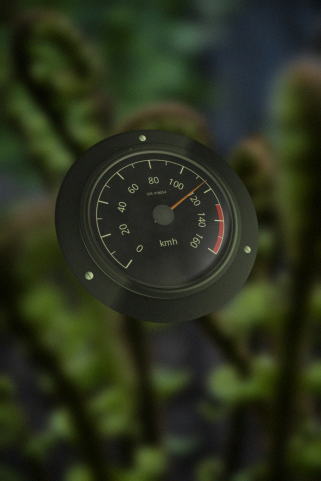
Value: 115 km/h
